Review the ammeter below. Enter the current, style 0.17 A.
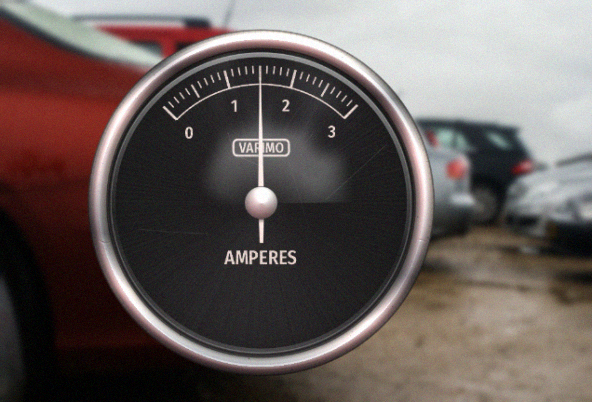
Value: 1.5 A
